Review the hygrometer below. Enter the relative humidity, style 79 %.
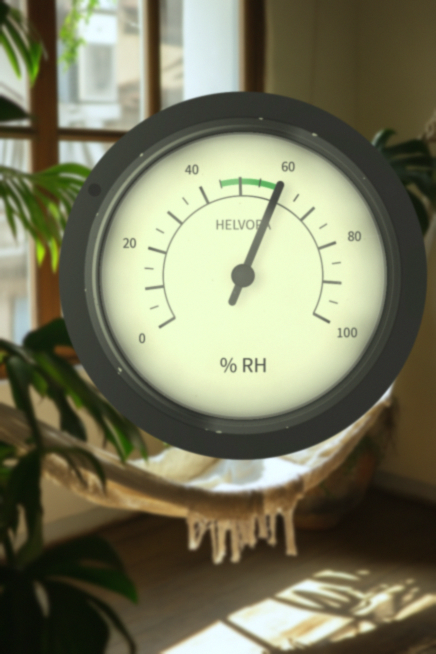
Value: 60 %
